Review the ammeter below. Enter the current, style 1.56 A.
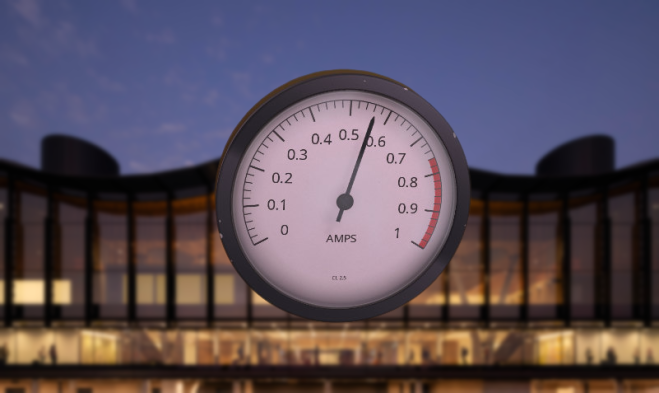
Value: 0.56 A
